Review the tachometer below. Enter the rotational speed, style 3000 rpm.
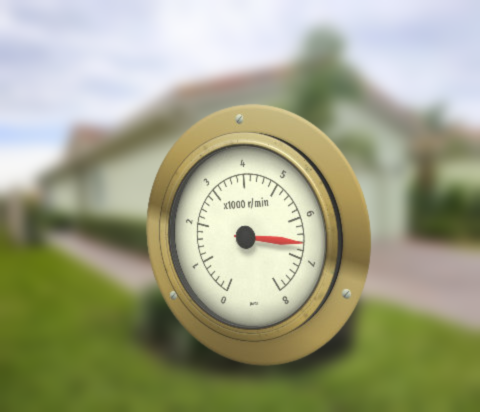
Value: 6600 rpm
